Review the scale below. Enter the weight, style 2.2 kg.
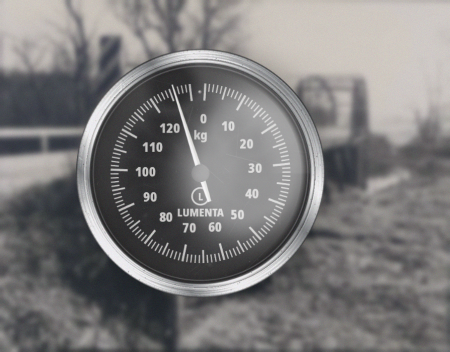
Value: 126 kg
